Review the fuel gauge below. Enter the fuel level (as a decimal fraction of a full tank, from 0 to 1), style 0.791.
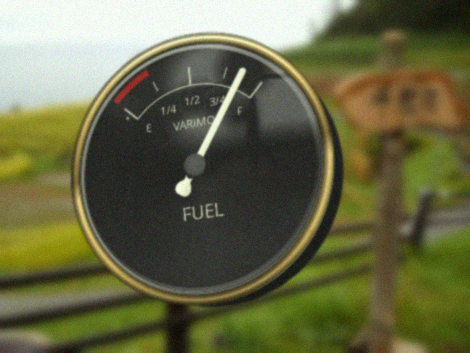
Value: 0.875
